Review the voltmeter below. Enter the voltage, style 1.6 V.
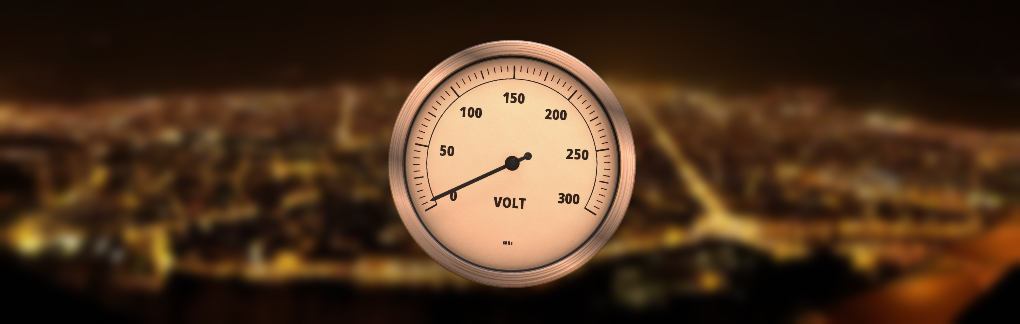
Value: 5 V
